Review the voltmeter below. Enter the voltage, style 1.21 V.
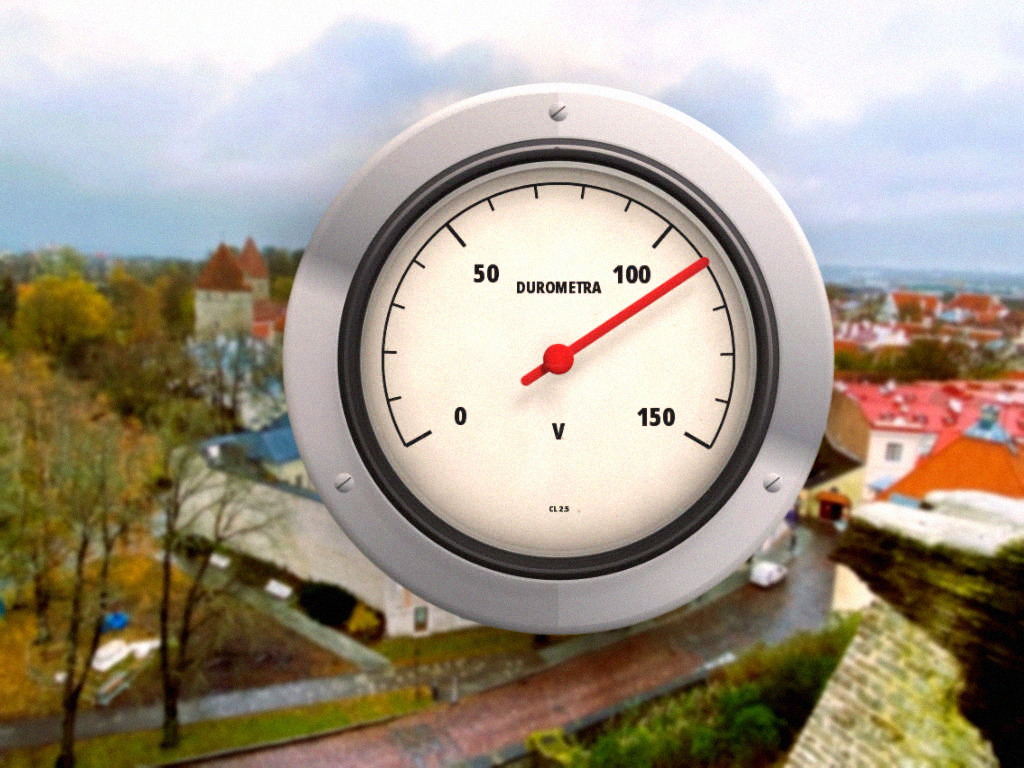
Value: 110 V
